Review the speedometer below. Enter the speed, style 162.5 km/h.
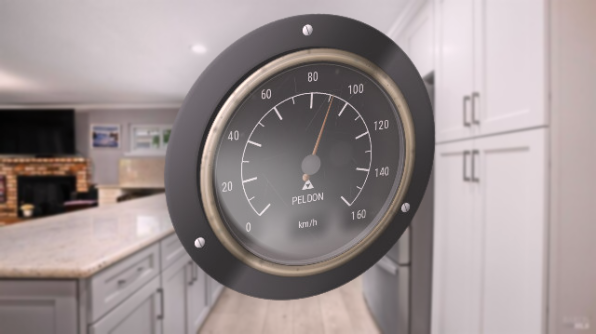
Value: 90 km/h
